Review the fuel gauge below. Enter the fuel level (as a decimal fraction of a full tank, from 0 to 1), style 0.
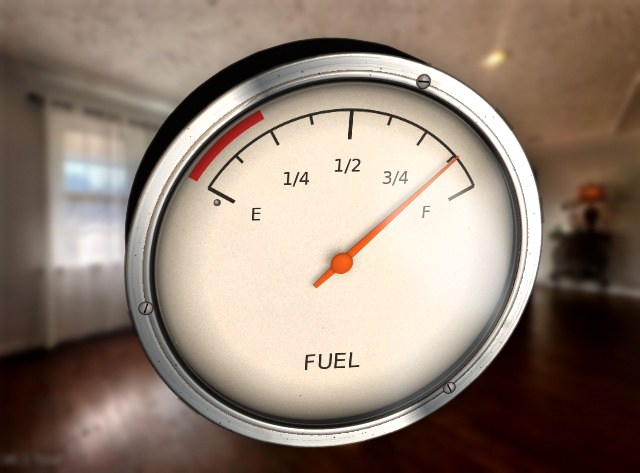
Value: 0.875
